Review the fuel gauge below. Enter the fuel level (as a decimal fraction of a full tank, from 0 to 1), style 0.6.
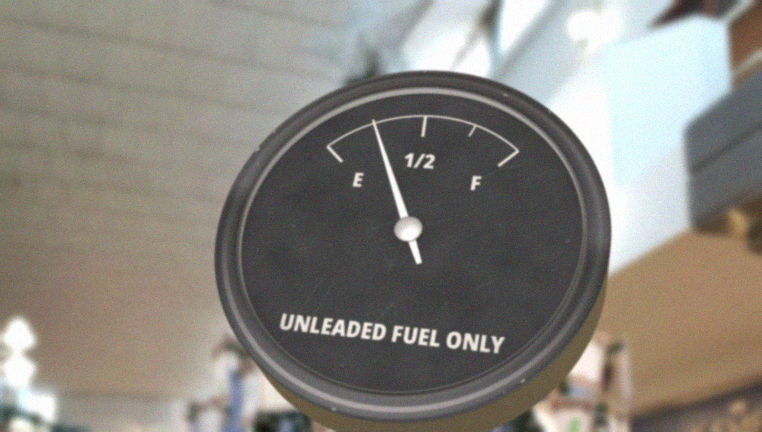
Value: 0.25
